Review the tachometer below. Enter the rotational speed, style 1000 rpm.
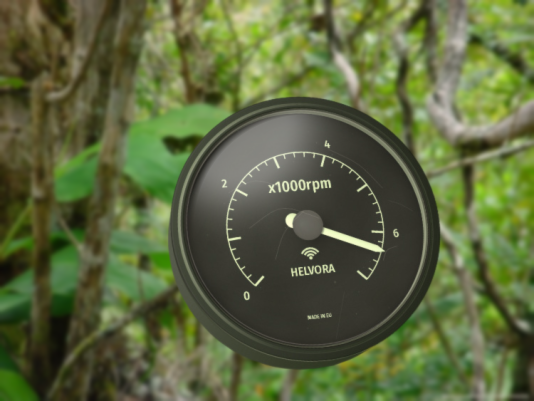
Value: 6400 rpm
